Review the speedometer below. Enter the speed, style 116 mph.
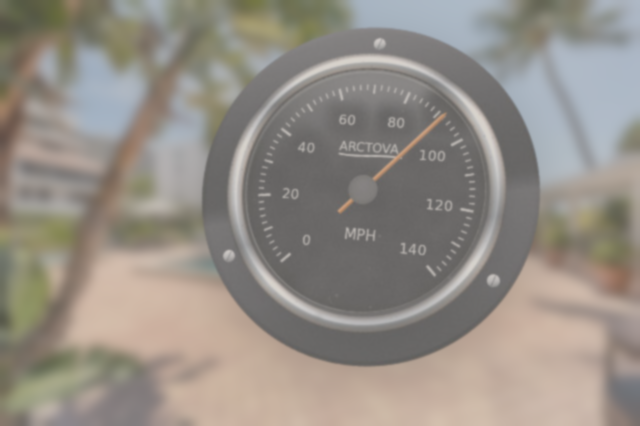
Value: 92 mph
